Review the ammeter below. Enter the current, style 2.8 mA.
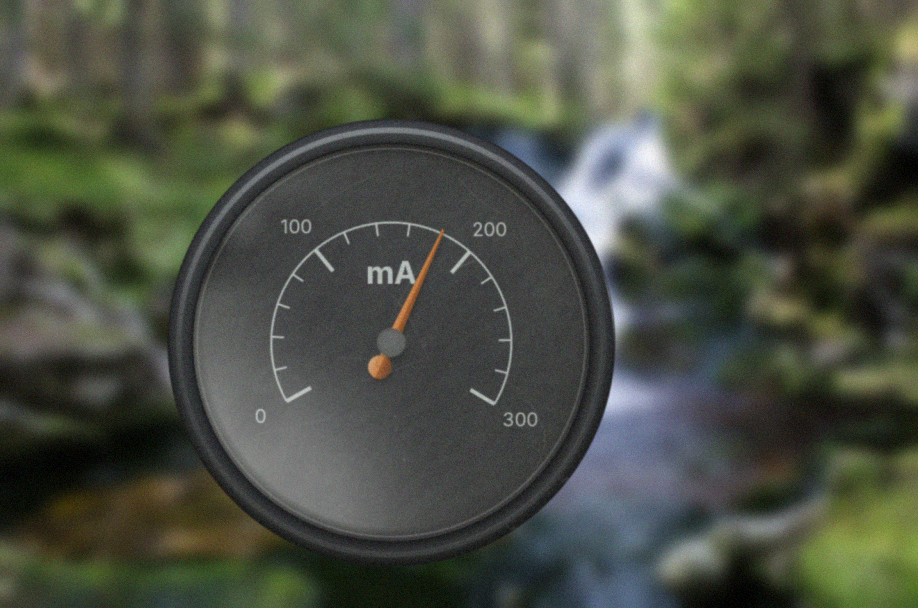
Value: 180 mA
